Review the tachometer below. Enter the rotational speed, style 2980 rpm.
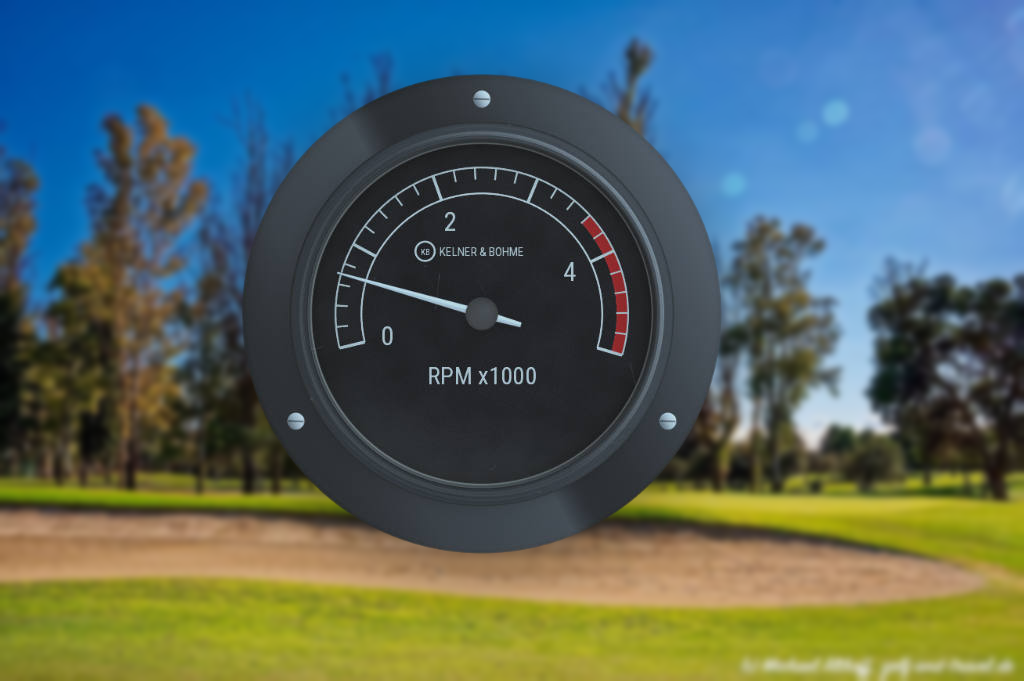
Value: 700 rpm
